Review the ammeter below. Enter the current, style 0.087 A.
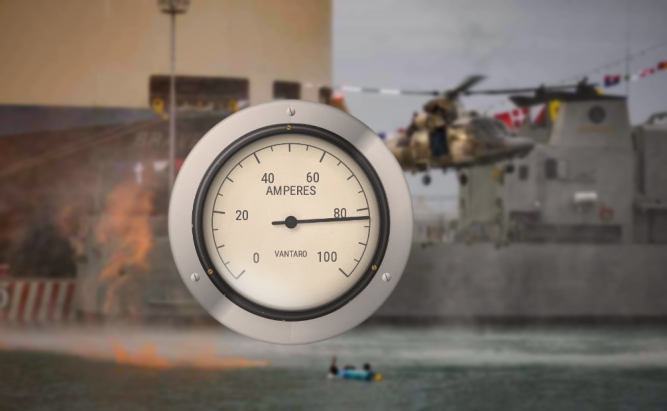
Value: 82.5 A
